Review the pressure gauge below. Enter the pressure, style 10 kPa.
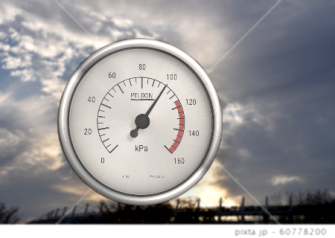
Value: 100 kPa
